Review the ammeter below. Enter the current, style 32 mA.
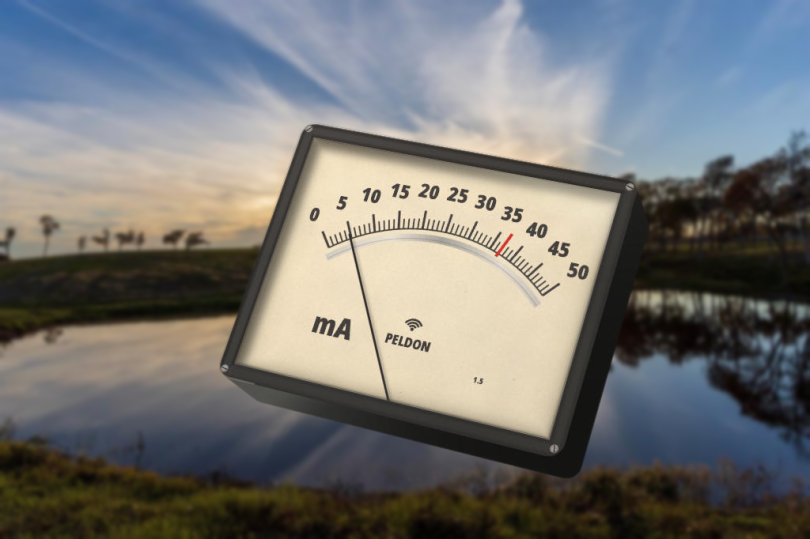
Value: 5 mA
